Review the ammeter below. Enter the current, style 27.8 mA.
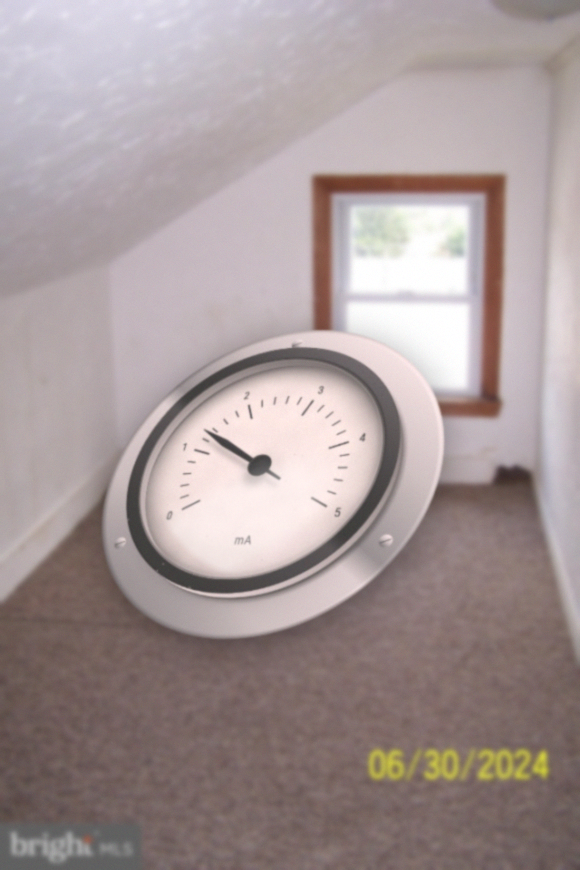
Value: 1.3 mA
